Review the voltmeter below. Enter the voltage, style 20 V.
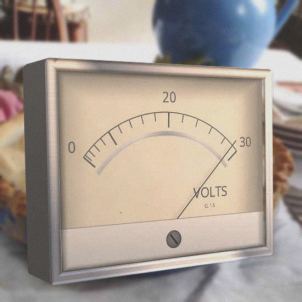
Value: 29 V
